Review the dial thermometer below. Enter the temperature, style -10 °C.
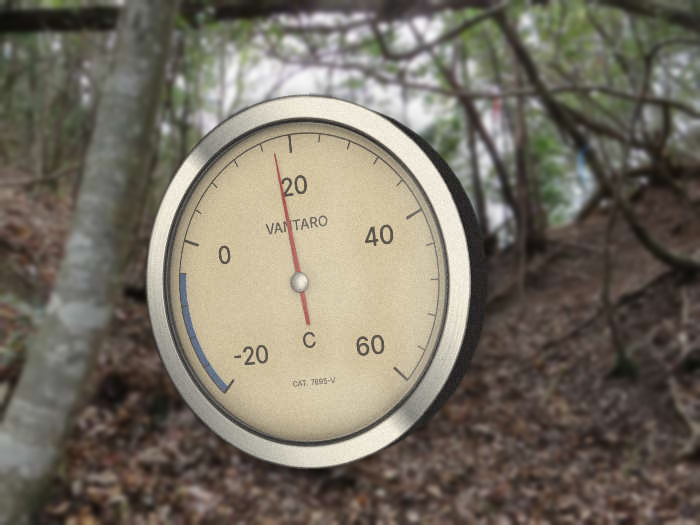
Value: 18 °C
